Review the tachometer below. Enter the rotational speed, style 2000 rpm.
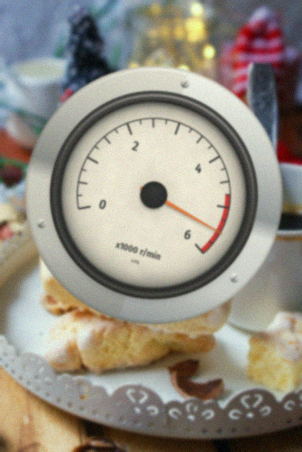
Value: 5500 rpm
